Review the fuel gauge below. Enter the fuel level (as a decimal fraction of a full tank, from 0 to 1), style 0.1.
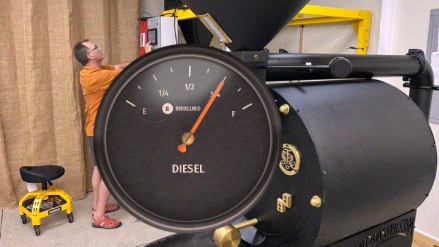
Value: 0.75
